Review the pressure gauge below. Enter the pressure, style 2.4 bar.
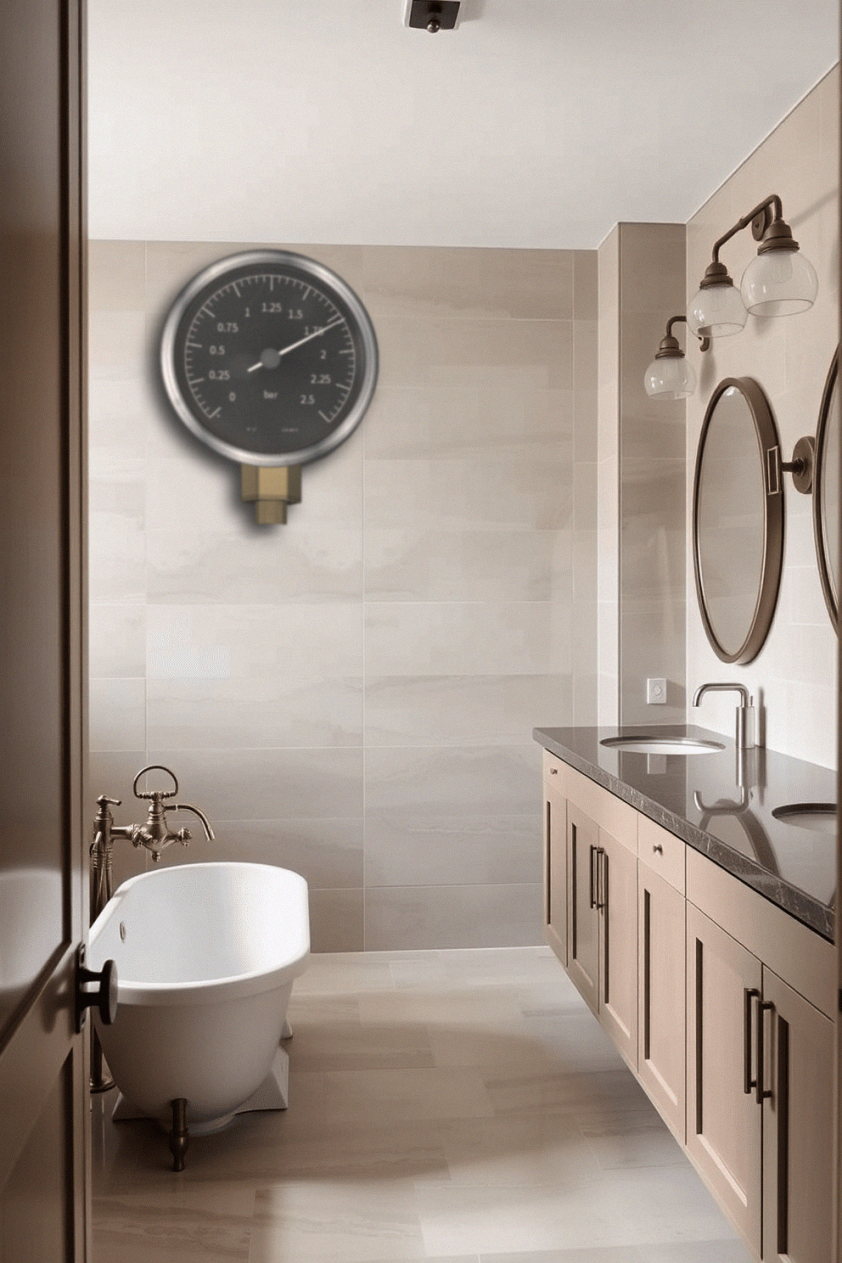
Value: 1.8 bar
